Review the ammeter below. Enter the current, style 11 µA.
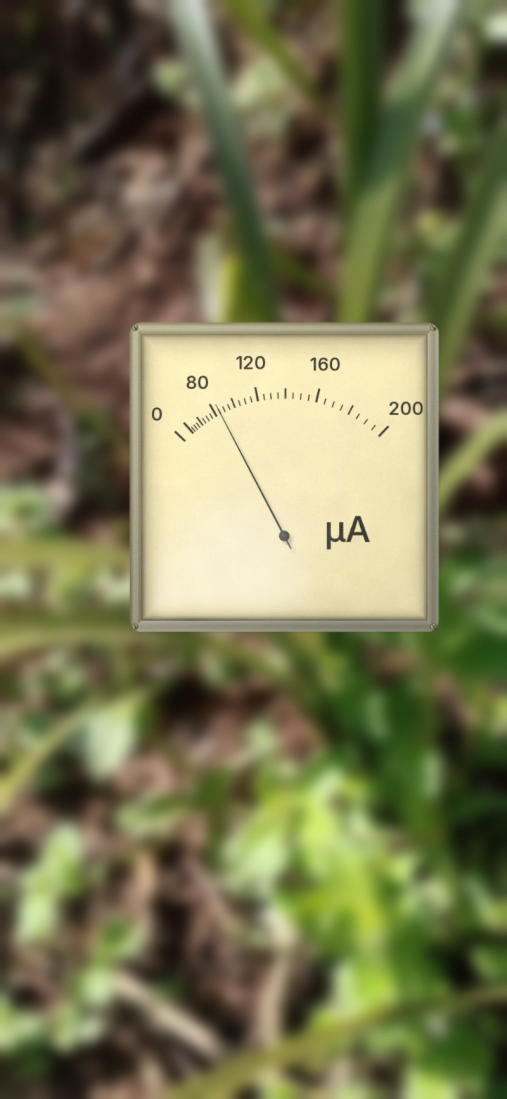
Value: 85 µA
